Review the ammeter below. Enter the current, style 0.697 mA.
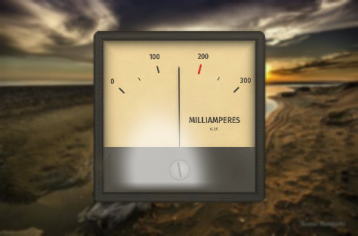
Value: 150 mA
